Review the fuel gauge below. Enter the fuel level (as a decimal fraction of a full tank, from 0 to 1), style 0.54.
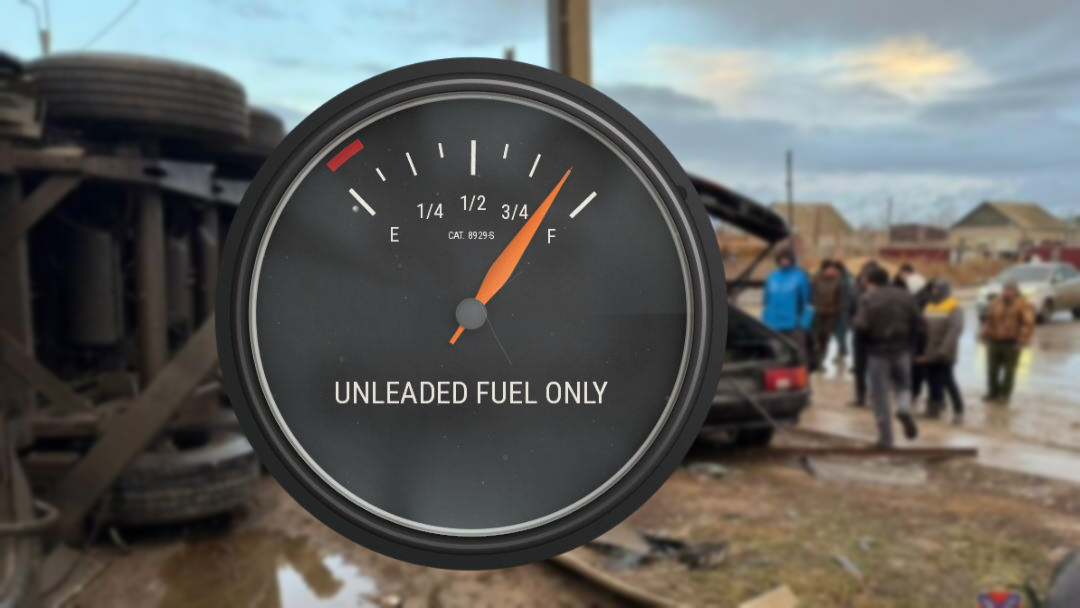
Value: 0.875
